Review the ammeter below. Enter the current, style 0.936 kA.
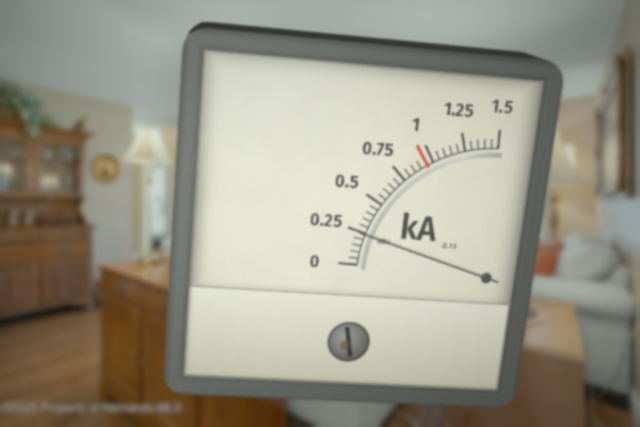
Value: 0.25 kA
